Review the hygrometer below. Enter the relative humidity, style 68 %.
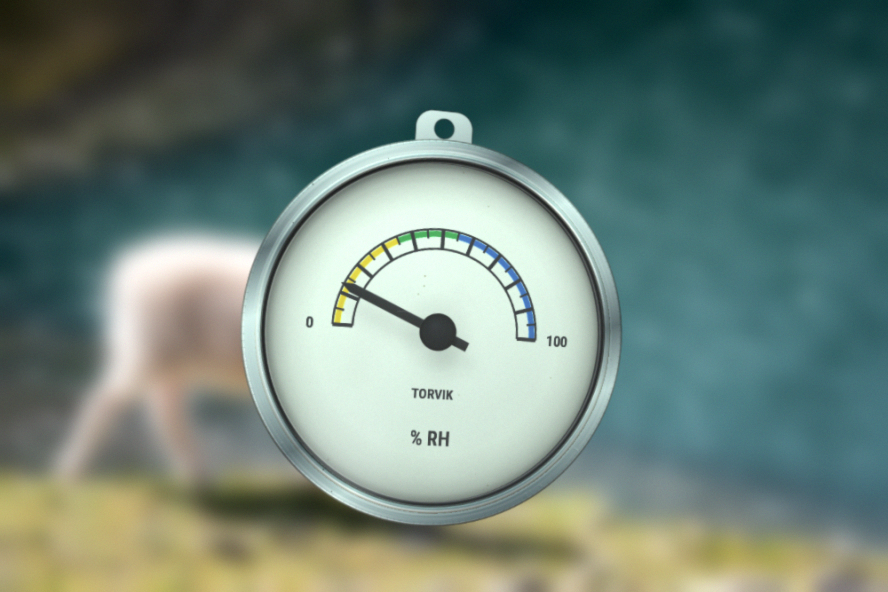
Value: 12.5 %
